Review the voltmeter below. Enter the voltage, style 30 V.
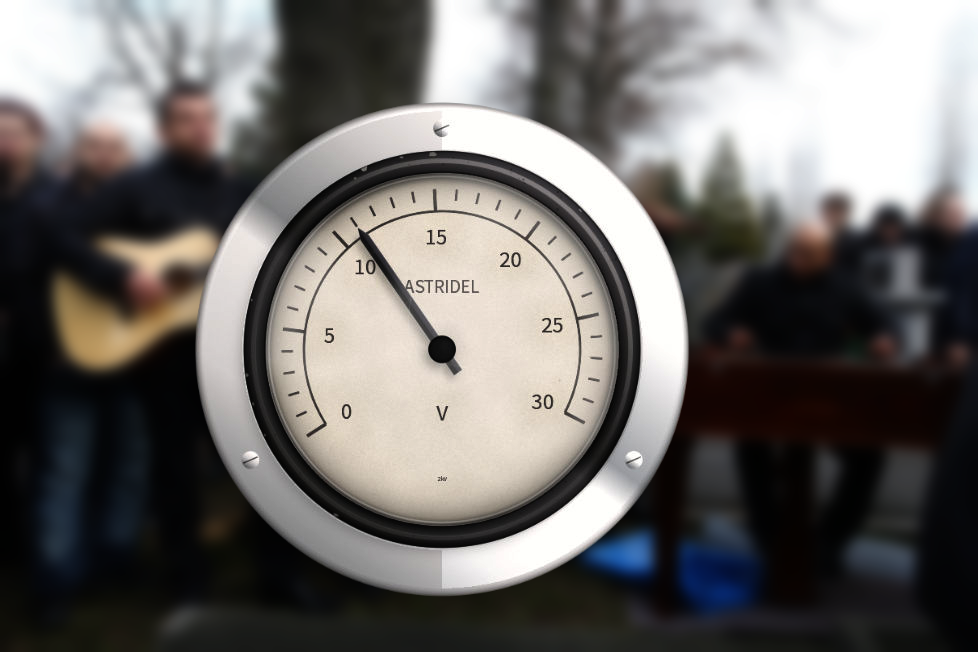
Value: 11 V
